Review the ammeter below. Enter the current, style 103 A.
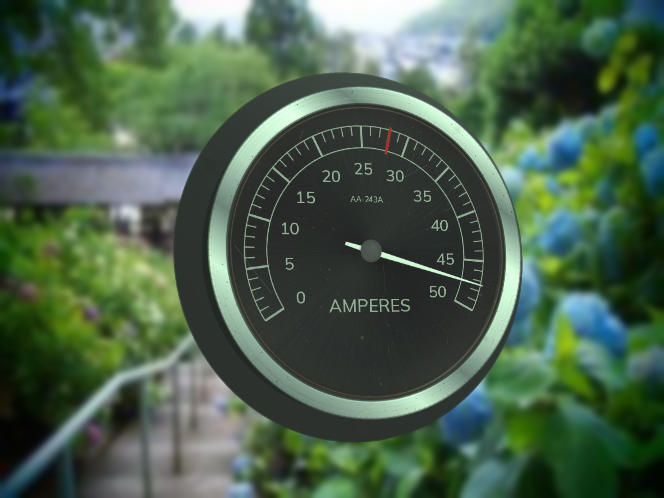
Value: 47.5 A
